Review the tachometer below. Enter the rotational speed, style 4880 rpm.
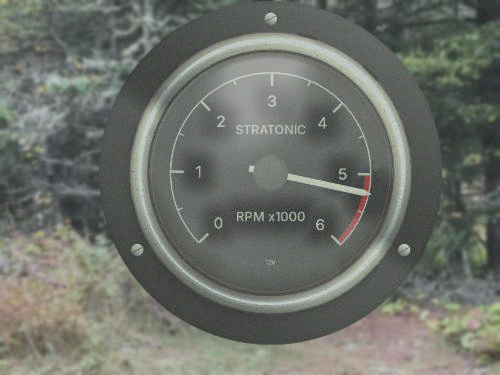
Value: 5250 rpm
